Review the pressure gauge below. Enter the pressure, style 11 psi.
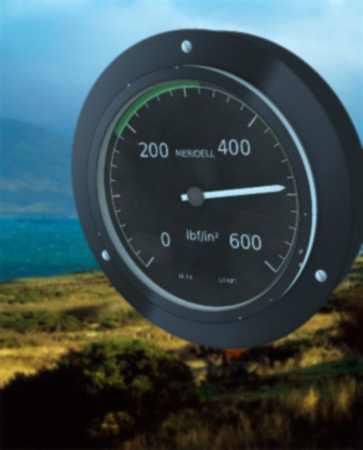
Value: 490 psi
